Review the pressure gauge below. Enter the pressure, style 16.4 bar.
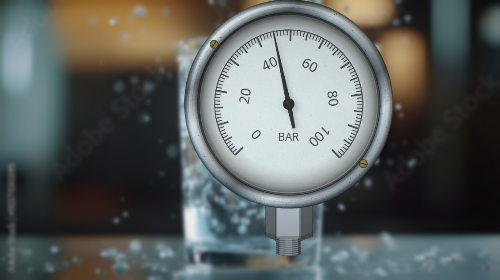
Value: 45 bar
